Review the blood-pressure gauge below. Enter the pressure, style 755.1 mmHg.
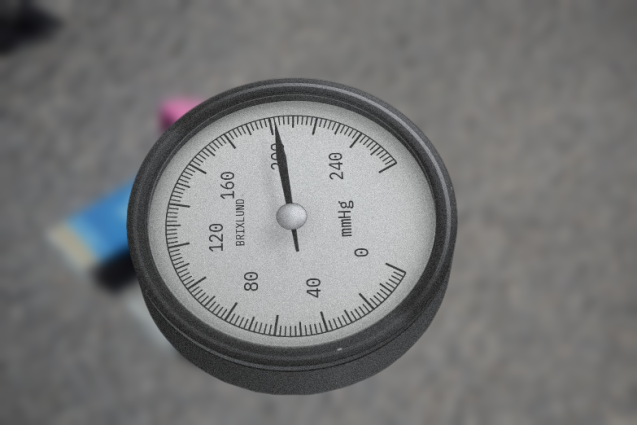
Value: 202 mmHg
